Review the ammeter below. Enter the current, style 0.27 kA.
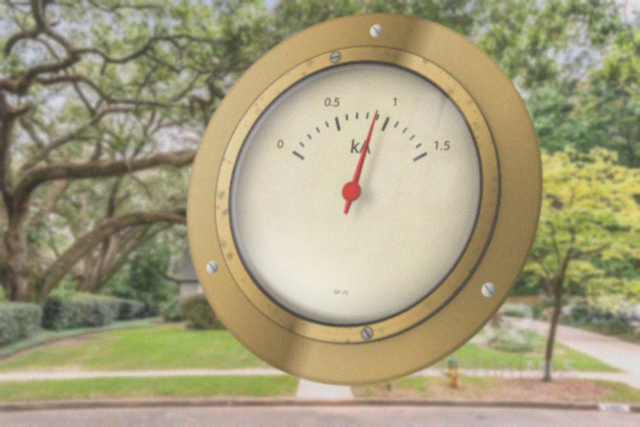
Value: 0.9 kA
